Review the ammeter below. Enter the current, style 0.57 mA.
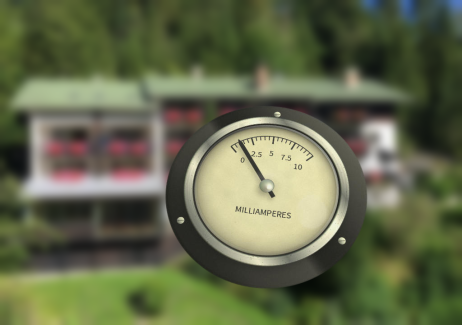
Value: 1 mA
